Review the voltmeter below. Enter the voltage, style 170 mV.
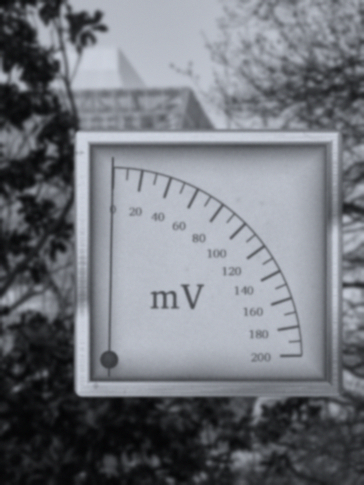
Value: 0 mV
